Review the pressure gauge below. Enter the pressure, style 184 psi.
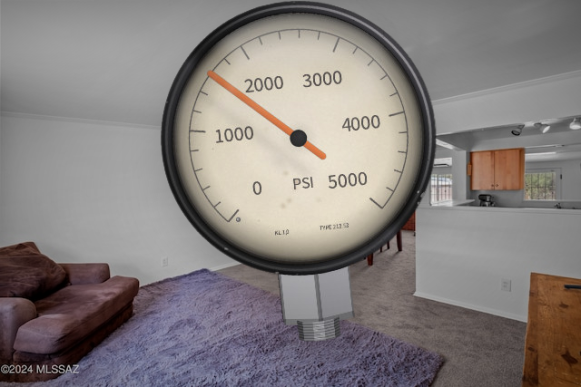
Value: 1600 psi
